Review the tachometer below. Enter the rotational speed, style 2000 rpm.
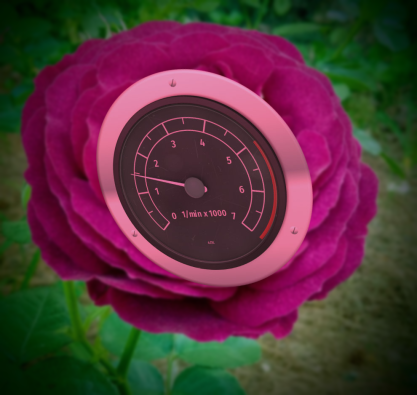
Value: 1500 rpm
